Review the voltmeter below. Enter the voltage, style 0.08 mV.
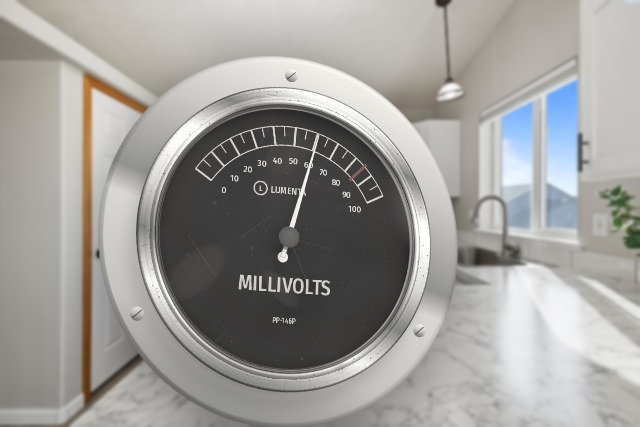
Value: 60 mV
